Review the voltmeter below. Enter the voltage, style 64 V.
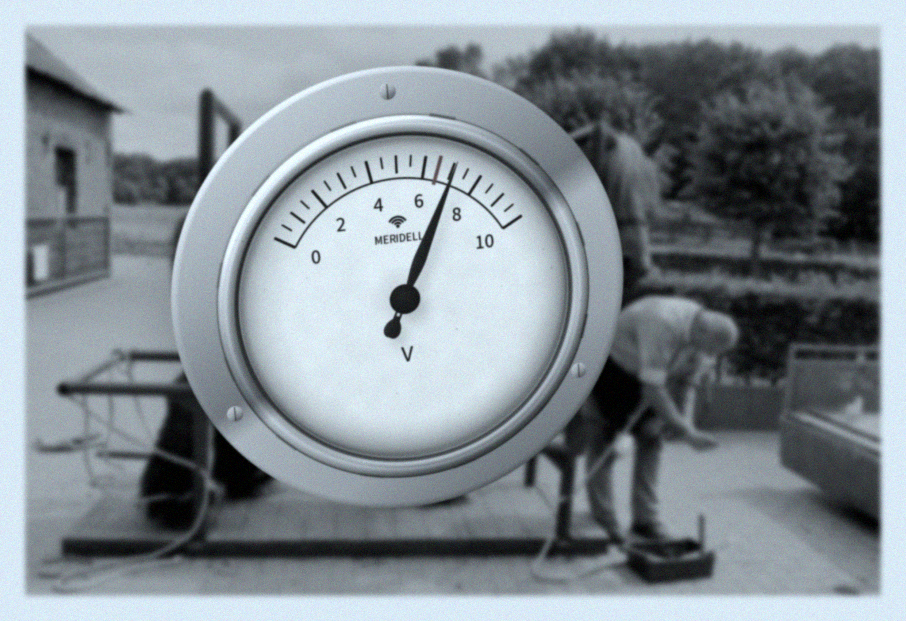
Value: 7 V
